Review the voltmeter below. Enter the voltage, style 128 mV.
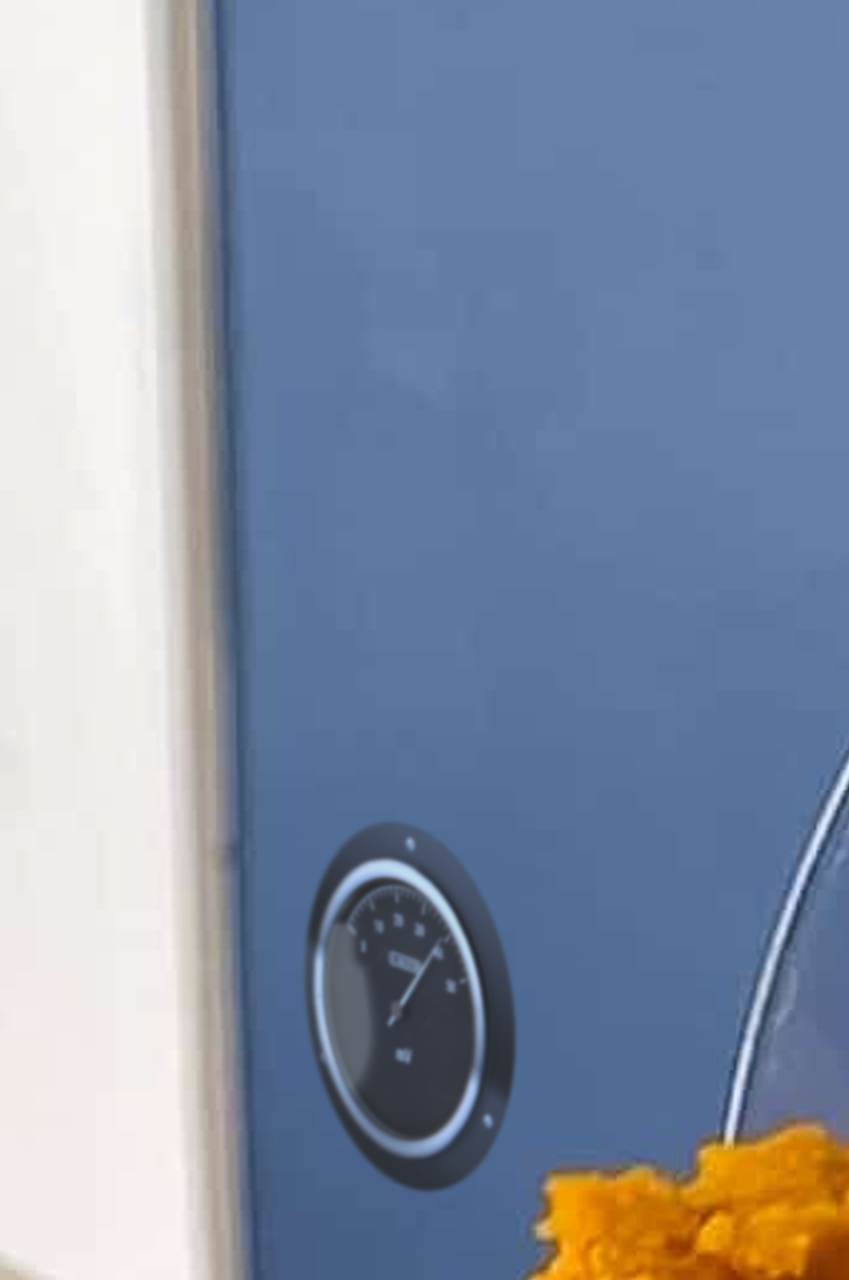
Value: 40 mV
